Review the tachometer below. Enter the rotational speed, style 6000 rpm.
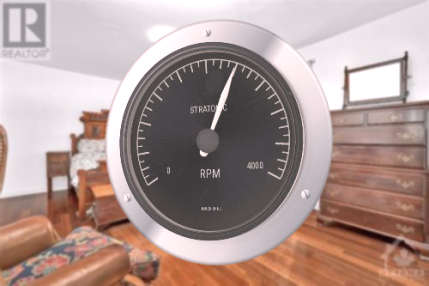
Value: 2400 rpm
